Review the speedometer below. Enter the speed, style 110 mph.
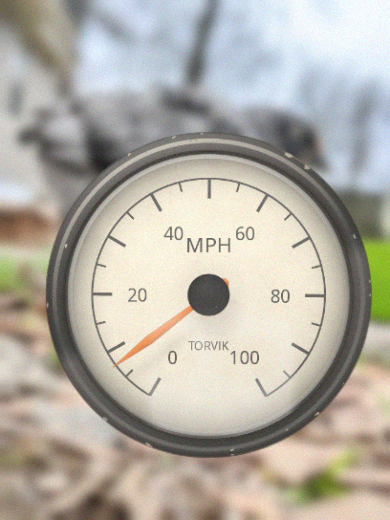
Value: 7.5 mph
